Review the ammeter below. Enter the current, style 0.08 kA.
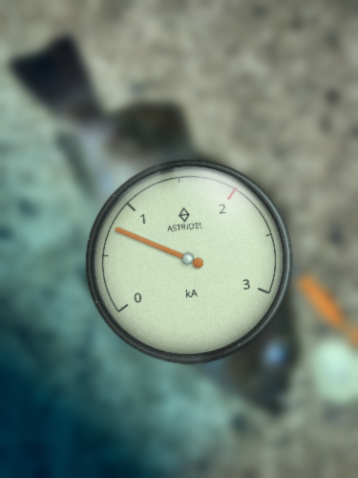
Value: 0.75 kA
